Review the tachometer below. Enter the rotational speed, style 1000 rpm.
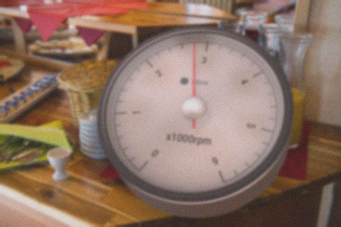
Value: 2800 rpm
